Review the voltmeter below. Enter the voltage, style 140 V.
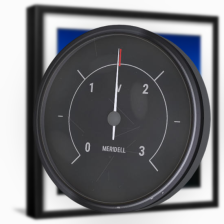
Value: 1.5 V
